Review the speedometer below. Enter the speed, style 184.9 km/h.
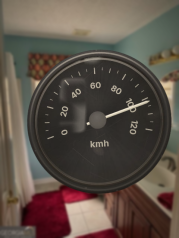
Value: 102.5 km/h
